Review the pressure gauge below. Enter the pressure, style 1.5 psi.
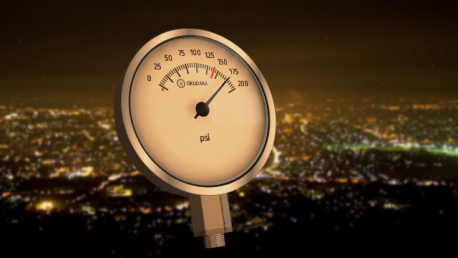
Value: 175 psi
